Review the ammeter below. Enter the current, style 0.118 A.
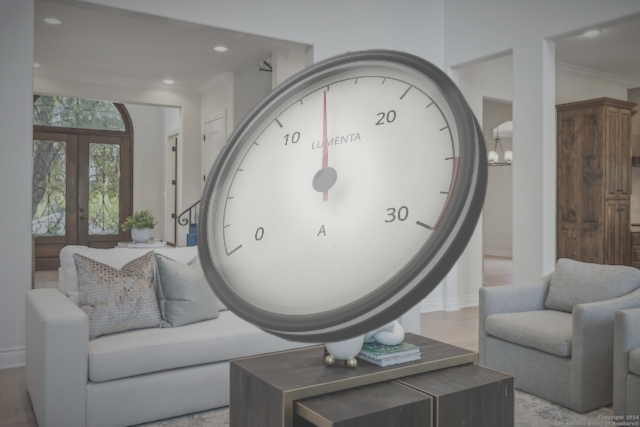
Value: 14 A
